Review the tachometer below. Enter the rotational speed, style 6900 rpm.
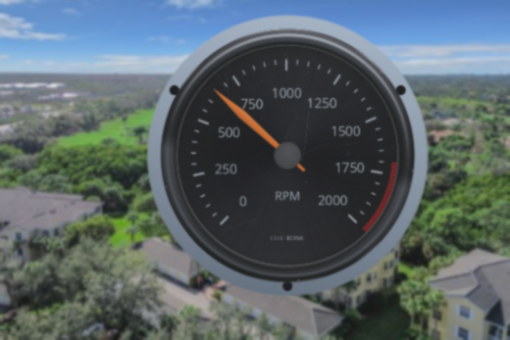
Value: 650 rpm
